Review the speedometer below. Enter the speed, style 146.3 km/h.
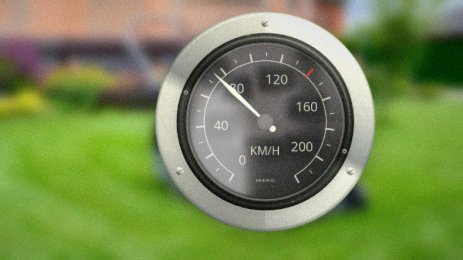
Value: 75 km/h
